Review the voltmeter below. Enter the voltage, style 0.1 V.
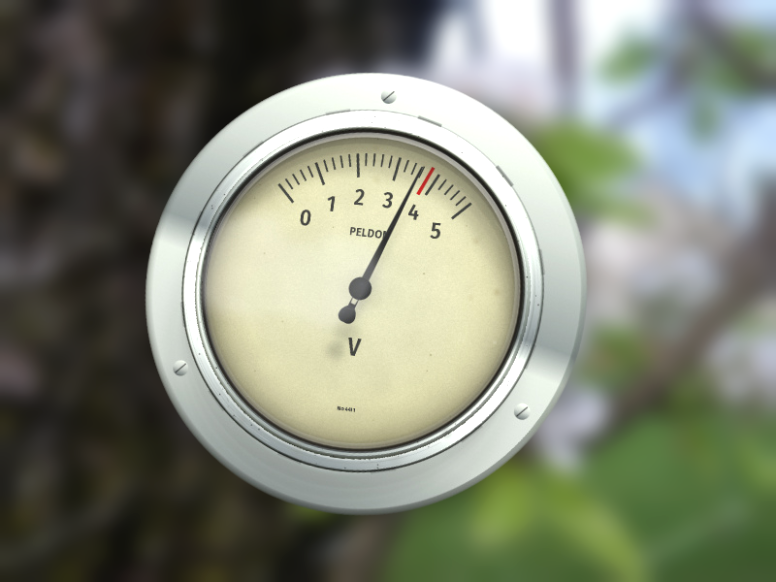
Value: 3.6 V
